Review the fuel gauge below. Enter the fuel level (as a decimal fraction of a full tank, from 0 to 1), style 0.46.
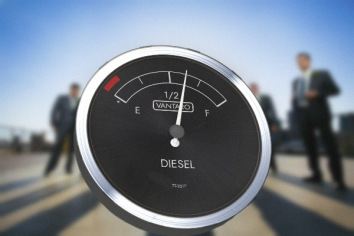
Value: 0.625
